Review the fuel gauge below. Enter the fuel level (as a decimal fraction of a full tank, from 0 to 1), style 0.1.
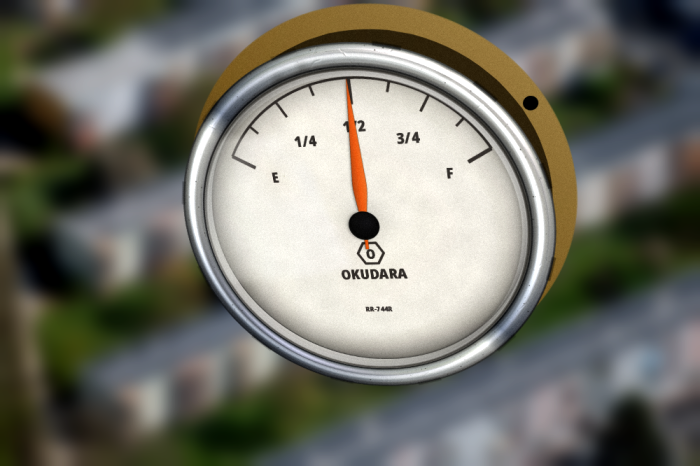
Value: 0.5
